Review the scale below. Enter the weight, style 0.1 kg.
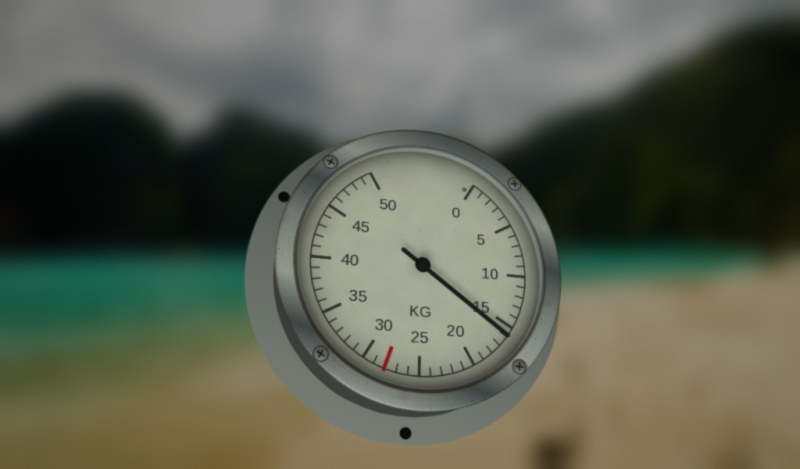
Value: 16 kg
